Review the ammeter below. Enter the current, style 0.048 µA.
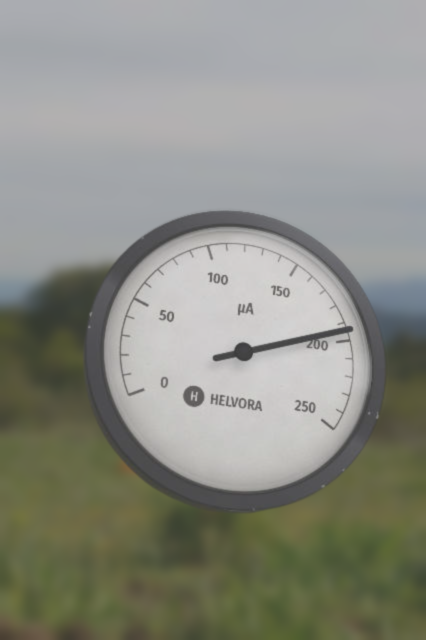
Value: 195 µA
